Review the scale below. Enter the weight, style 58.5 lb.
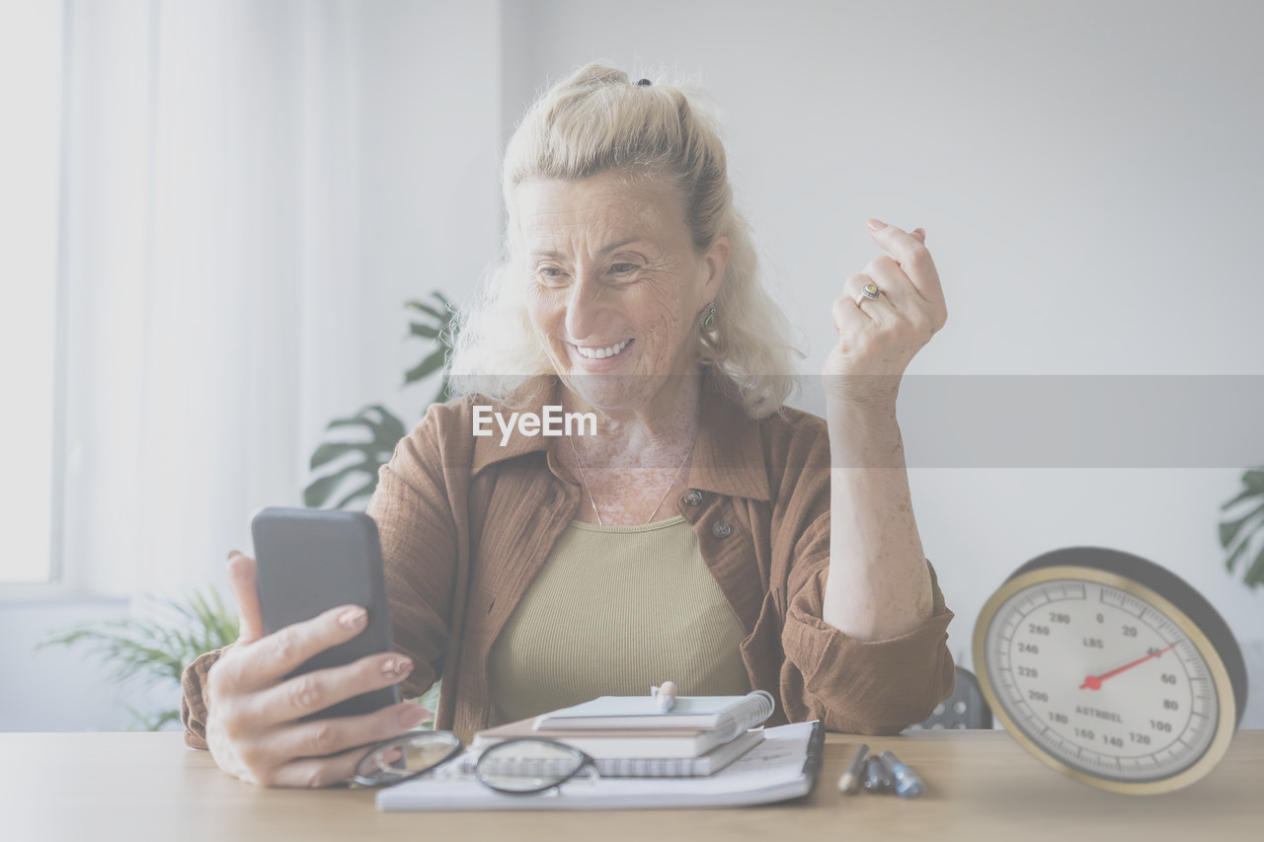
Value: 40 lb
